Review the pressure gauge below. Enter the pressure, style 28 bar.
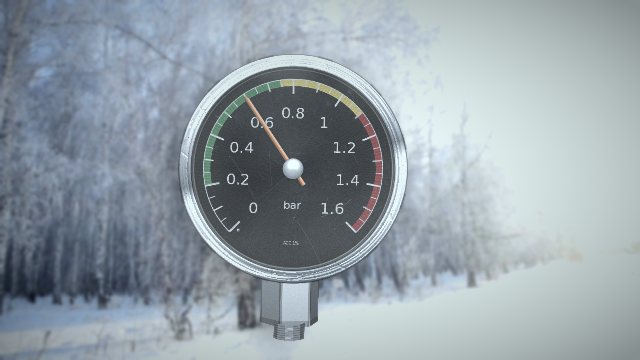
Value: 0.6 bar
